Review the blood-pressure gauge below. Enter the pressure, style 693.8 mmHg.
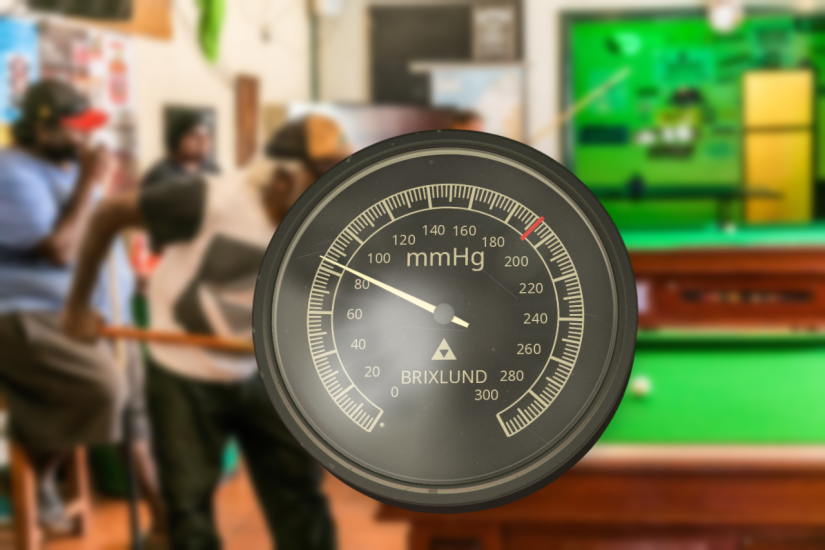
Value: 84 mmHg
